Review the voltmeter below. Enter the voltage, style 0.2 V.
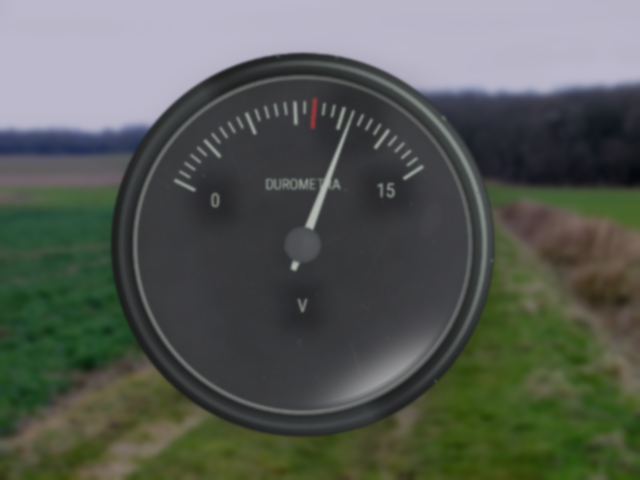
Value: 10.5 V
